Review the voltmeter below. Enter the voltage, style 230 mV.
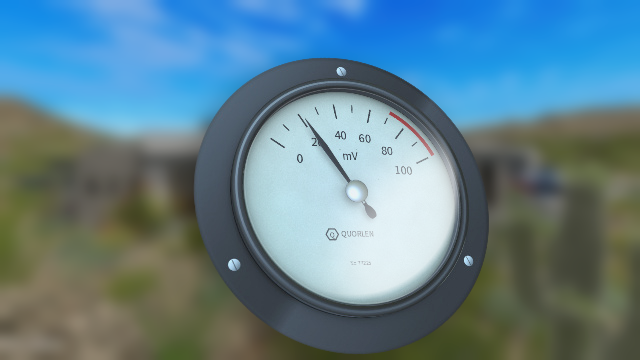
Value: 20 mV
